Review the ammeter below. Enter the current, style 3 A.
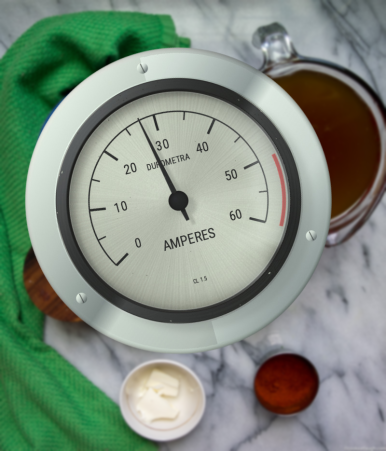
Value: 27.5 A
